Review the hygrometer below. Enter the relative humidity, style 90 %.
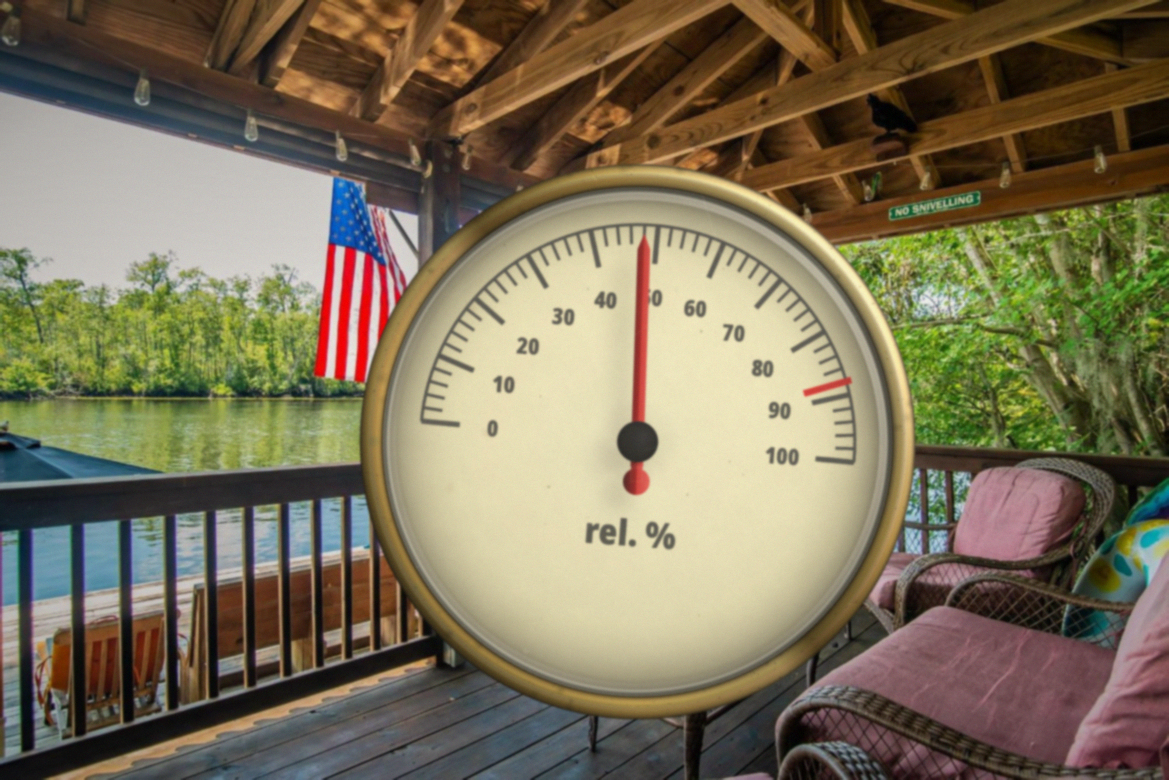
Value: 48 %
